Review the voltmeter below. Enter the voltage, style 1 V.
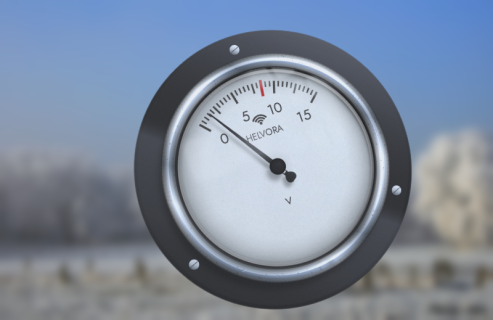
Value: 1.5 V
